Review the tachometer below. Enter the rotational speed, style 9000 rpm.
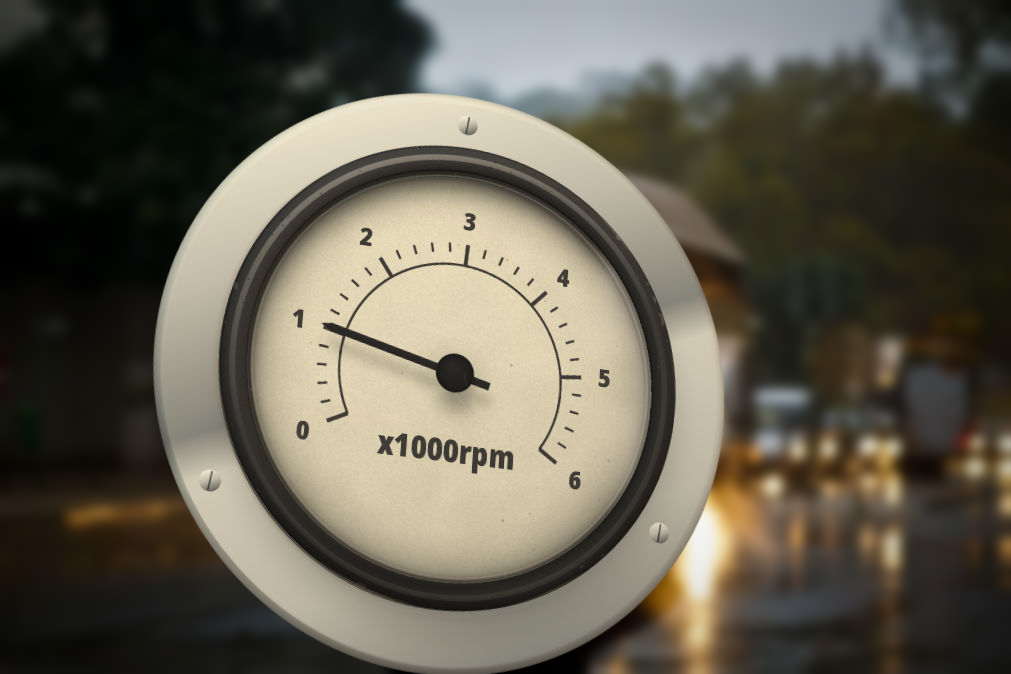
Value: 1000 rpm
